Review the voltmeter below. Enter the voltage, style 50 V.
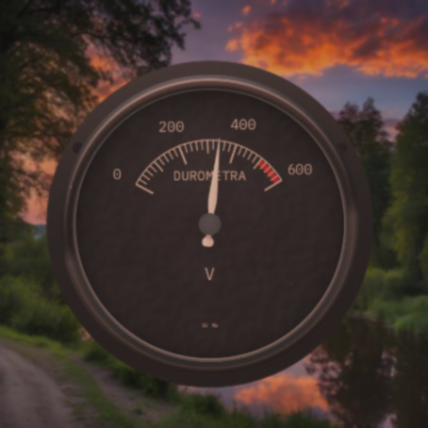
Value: 340 V
